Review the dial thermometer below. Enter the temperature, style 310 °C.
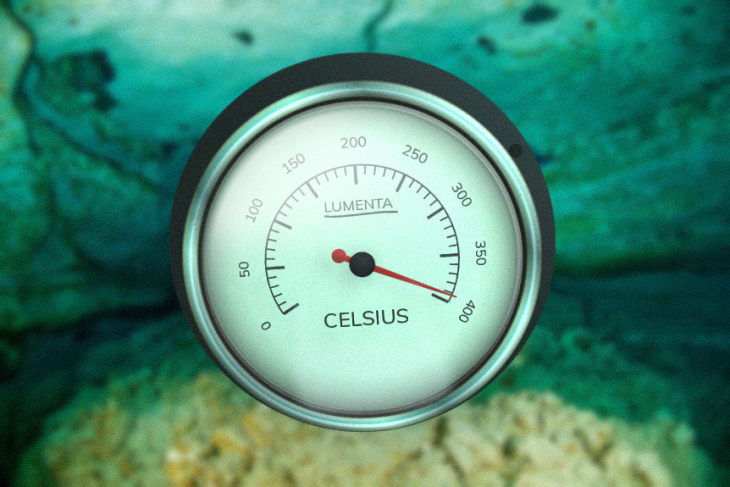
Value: 390 °C
